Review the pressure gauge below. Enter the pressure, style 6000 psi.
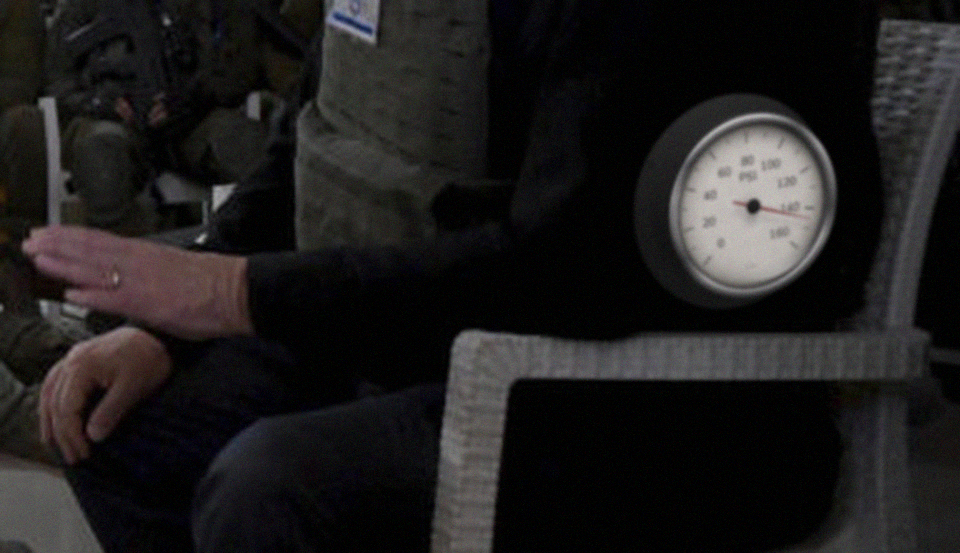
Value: 145 psi
